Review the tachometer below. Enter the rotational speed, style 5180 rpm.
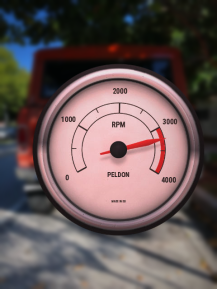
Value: 3250 rpm
